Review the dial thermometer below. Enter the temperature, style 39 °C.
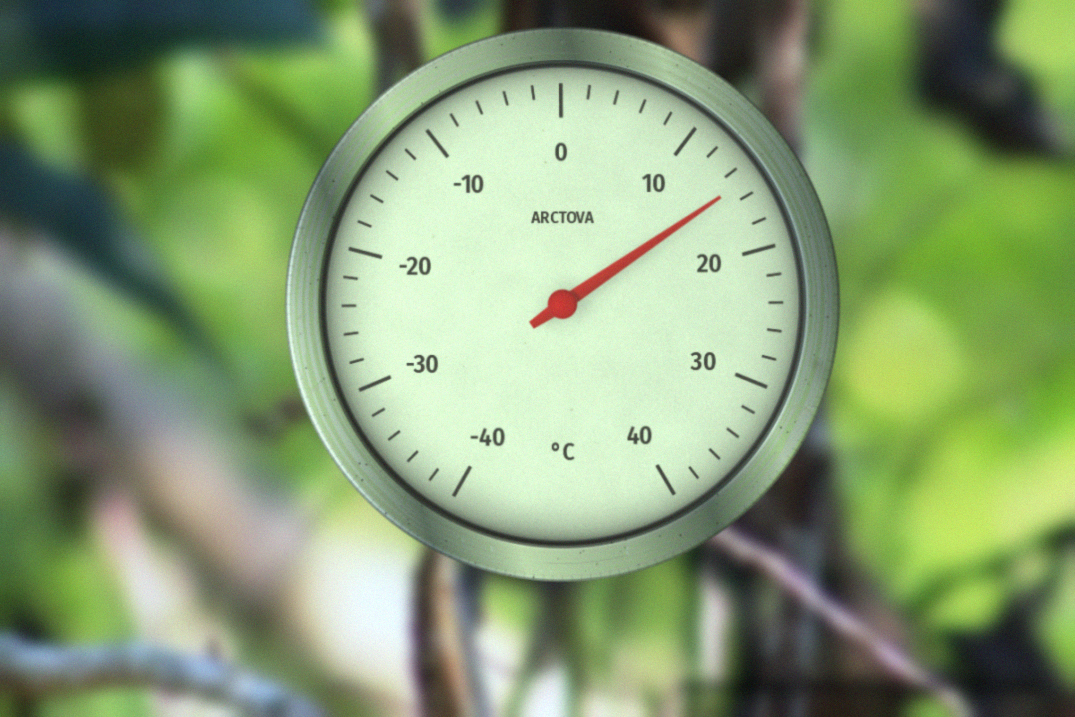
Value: 15 °C
